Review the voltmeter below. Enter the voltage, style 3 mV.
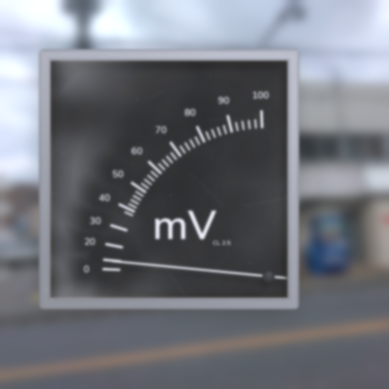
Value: 10 mV
